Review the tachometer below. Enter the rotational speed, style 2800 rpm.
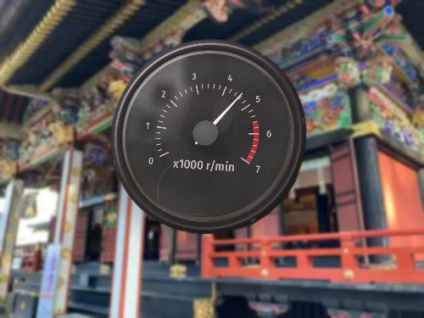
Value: 4600 rpm
